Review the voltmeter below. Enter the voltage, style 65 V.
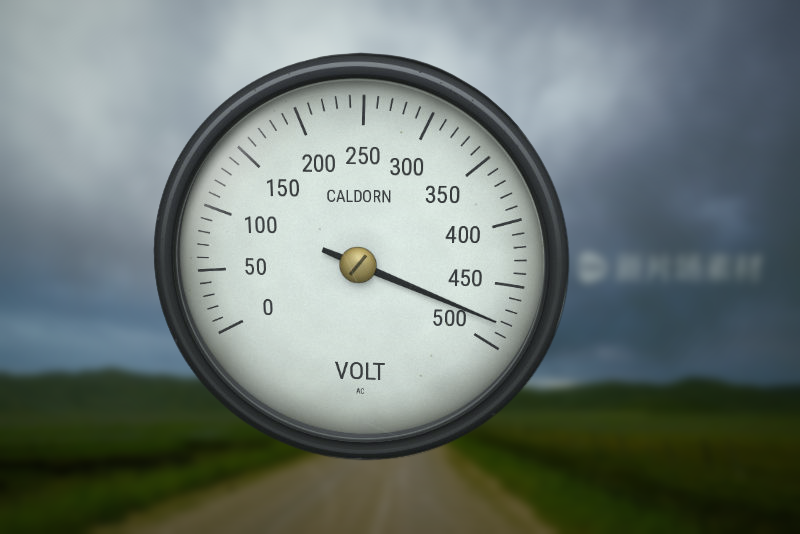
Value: 480 V
